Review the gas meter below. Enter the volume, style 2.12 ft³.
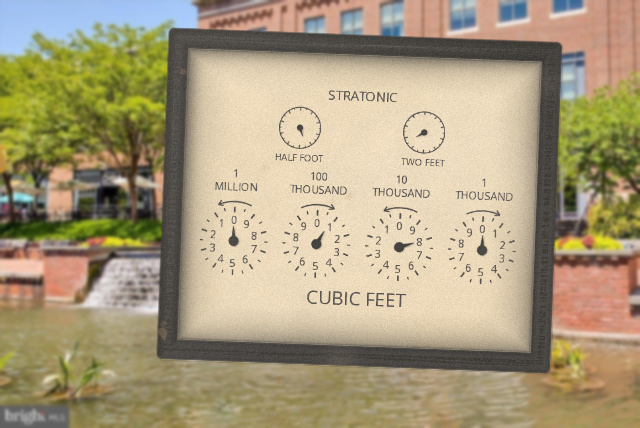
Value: 8000 ft³
